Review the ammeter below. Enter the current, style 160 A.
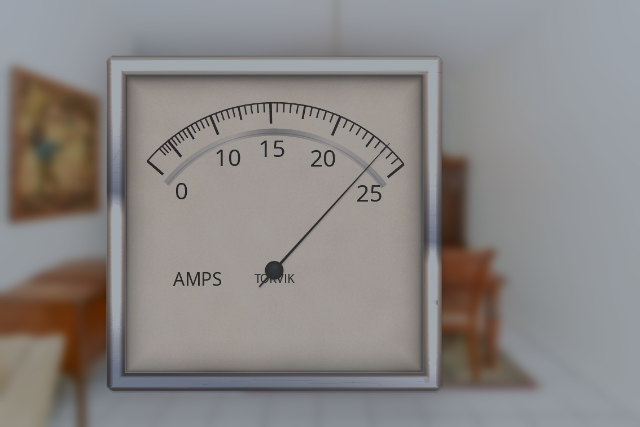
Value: 23.5 A
